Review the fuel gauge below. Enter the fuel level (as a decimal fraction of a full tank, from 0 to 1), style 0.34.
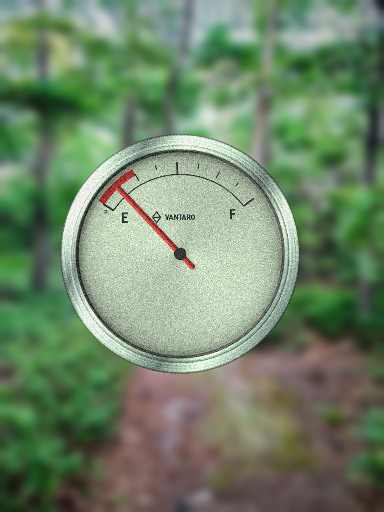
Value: 0.125
